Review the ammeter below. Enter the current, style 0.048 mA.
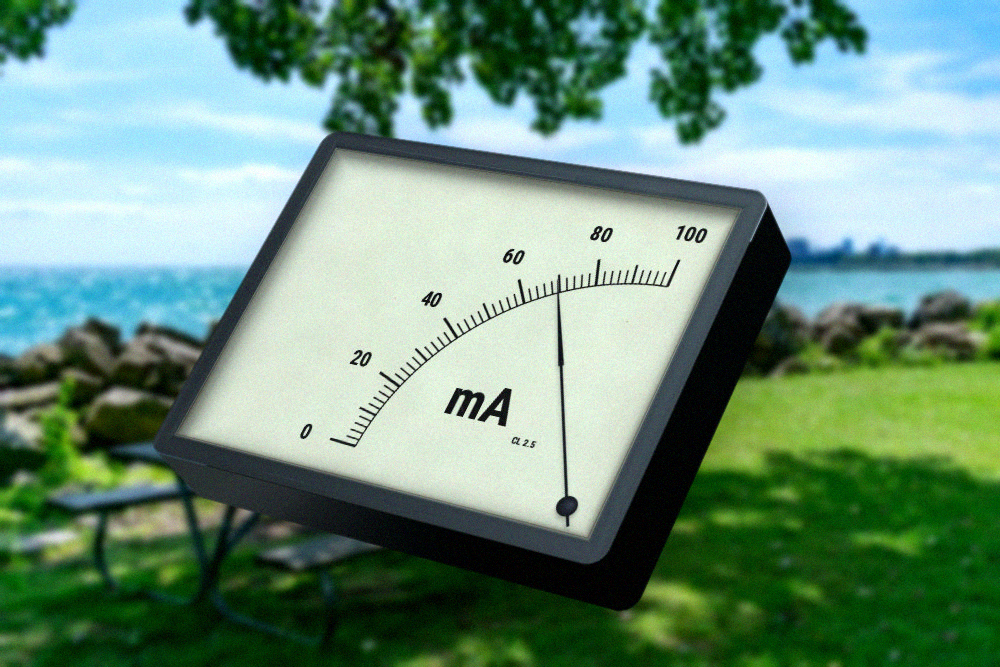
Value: 70 mA
